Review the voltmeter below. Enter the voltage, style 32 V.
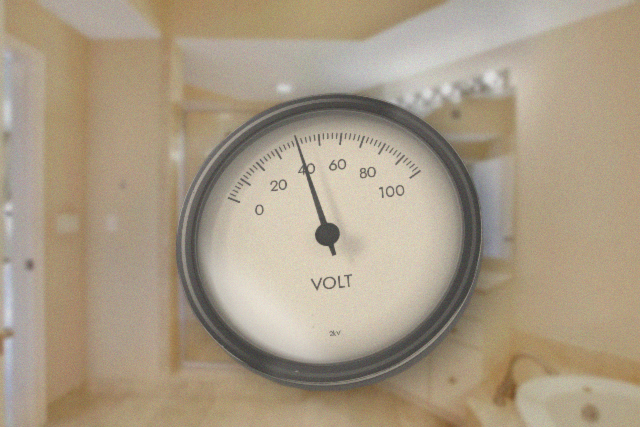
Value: 40 V
